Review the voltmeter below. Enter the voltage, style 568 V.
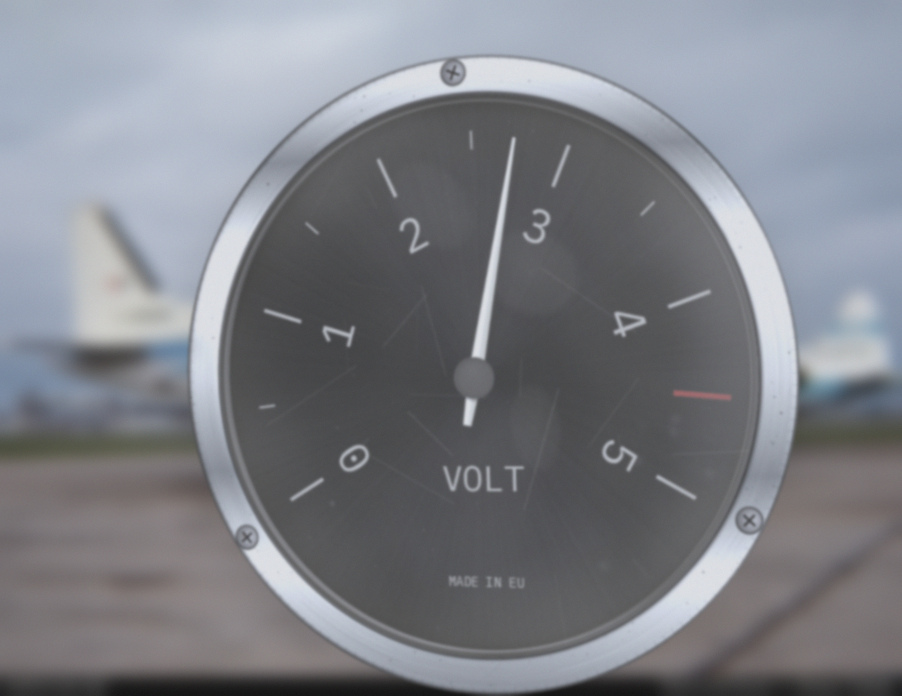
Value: 2.75 V
